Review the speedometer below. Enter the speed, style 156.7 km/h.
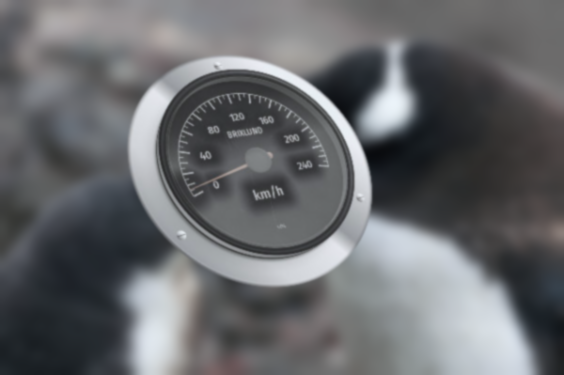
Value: 5 km/h
